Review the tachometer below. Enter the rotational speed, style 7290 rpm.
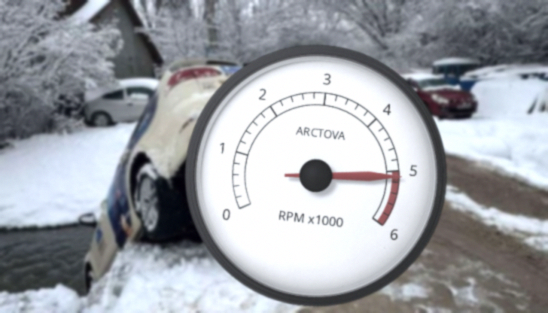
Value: 5100 rpm
